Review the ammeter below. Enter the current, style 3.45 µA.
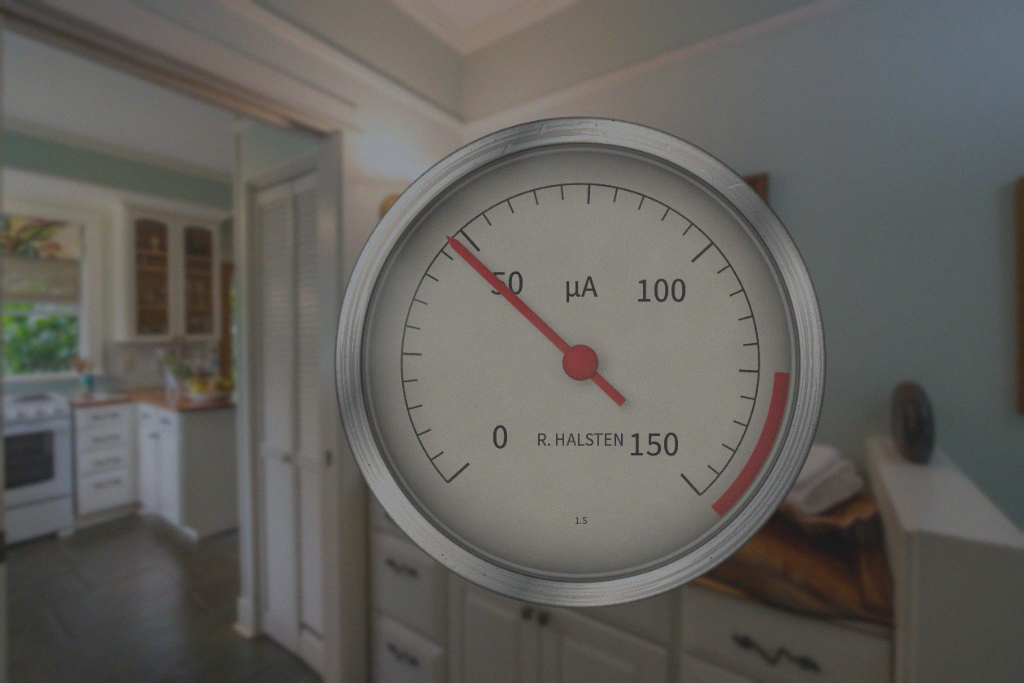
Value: 47.5 µA
